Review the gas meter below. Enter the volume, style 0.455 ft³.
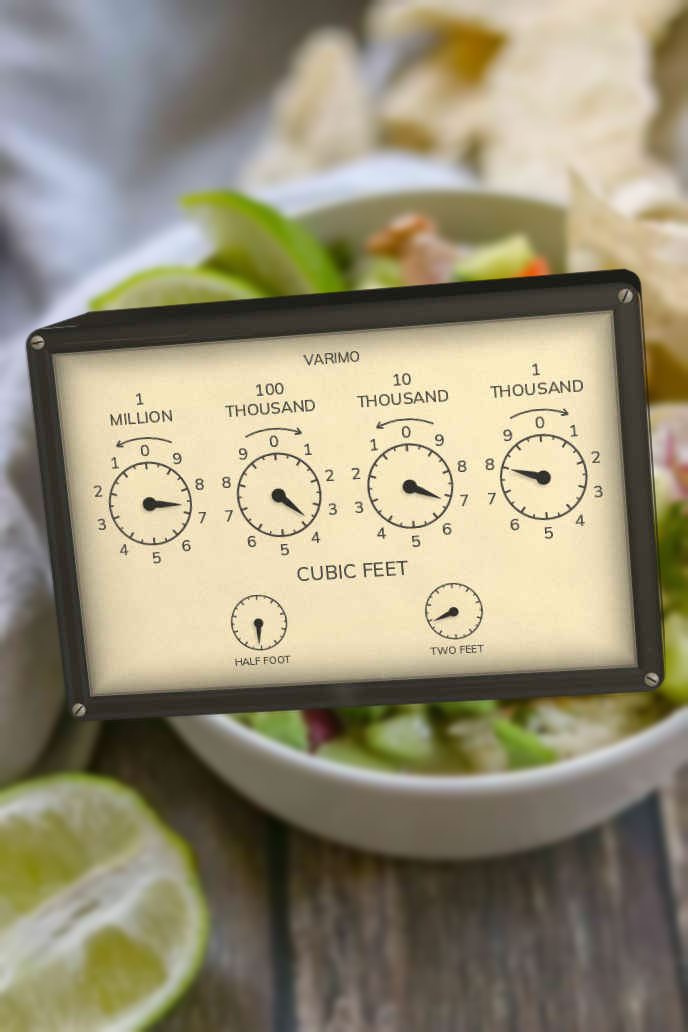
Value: 736800 ft³
